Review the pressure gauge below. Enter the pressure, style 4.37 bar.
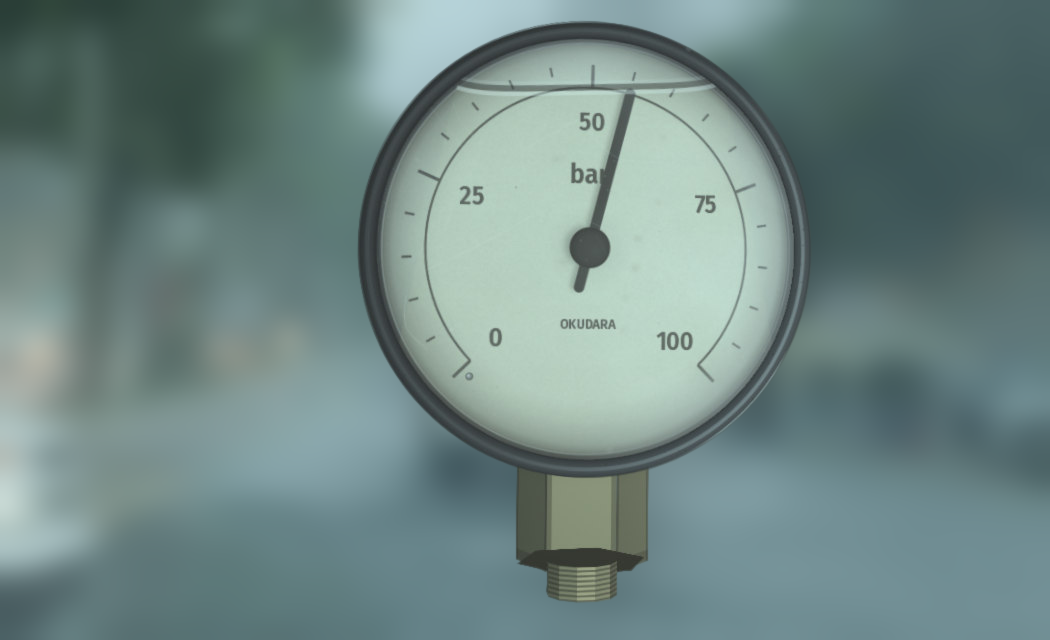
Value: 55 bar
